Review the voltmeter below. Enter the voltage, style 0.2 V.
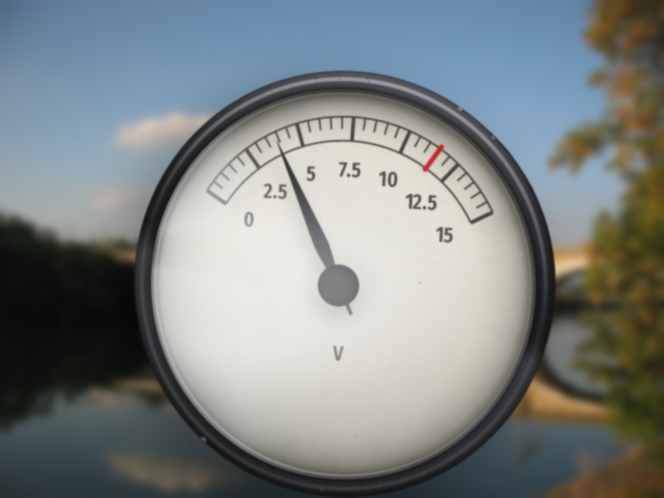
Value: 4 V
